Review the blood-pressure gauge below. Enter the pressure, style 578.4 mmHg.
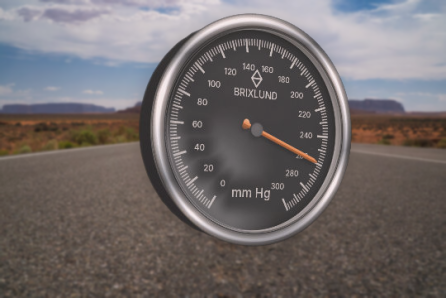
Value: 260 mmHg
